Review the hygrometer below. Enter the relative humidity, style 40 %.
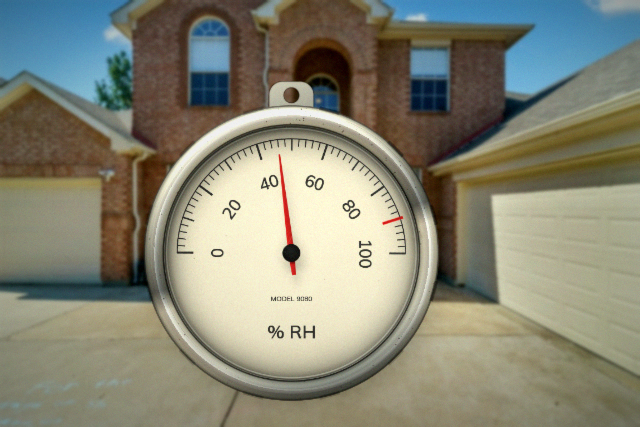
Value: 46 %
